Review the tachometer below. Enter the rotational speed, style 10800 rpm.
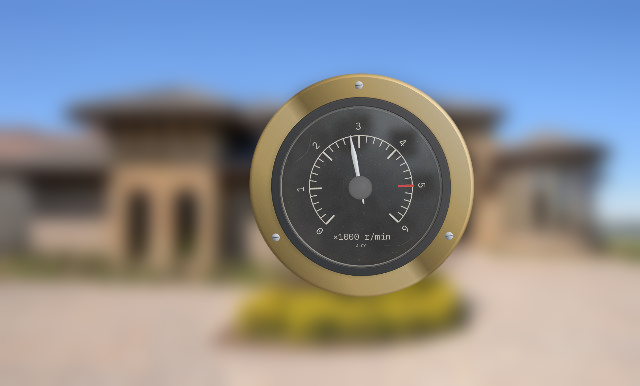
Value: 2800 rpm
